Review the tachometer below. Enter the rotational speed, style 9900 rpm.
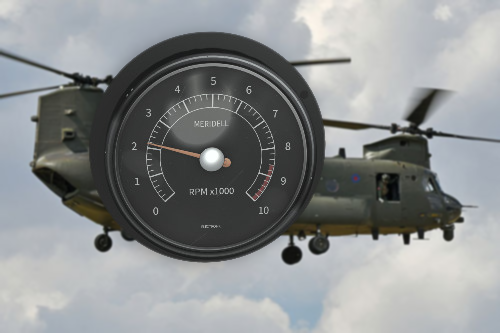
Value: 2200 rpm
